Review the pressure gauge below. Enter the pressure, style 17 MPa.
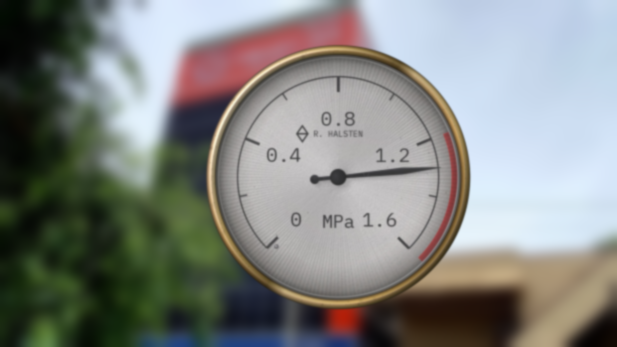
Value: 1.3 MPa
